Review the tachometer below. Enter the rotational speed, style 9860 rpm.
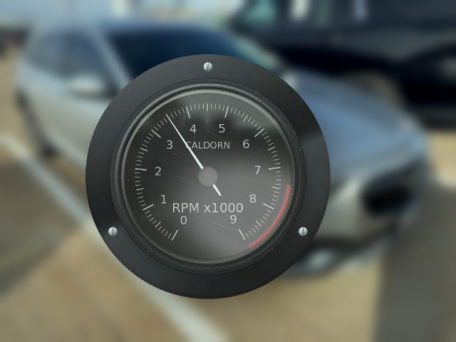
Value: 3500 rpm
